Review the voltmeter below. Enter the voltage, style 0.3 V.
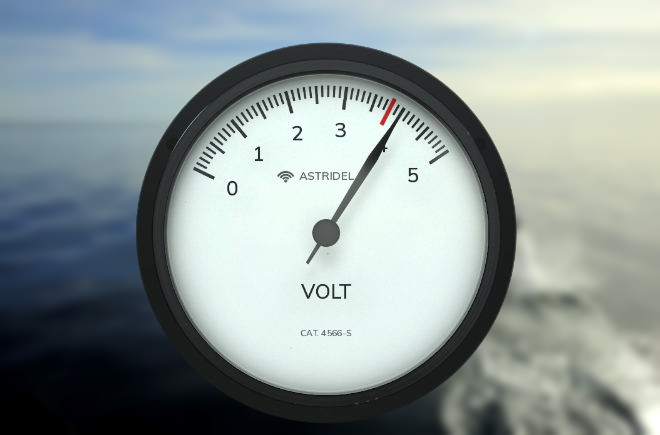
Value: 4 V
